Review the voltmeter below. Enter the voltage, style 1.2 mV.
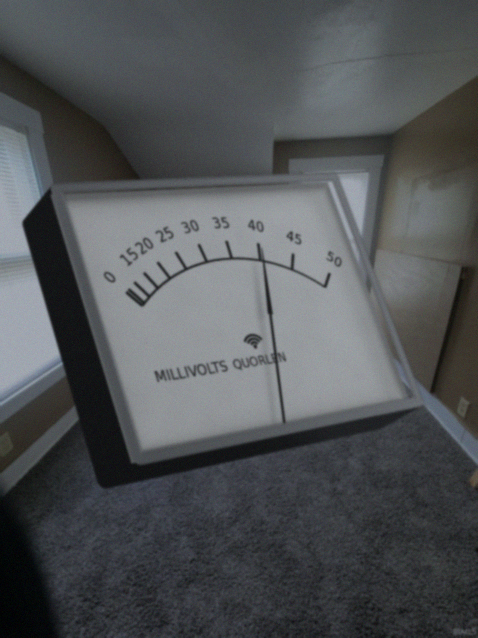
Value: 40 mV
